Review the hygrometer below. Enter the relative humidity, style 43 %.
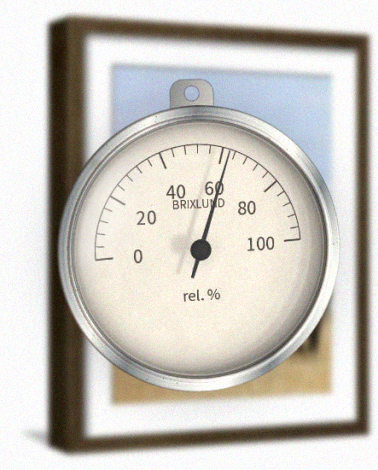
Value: 62 %
